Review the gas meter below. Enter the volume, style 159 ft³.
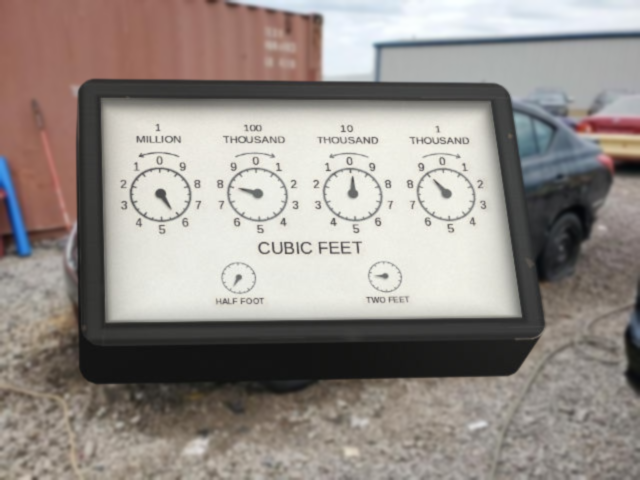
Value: 579900 ft³
